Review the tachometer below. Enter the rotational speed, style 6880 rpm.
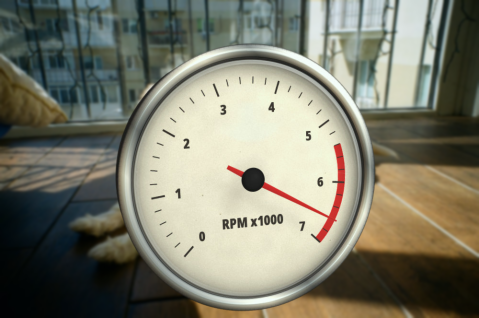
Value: 6600 rpm
